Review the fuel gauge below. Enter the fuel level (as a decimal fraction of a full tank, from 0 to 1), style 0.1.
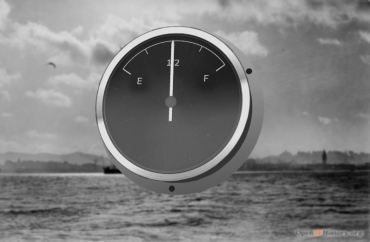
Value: 0.5
